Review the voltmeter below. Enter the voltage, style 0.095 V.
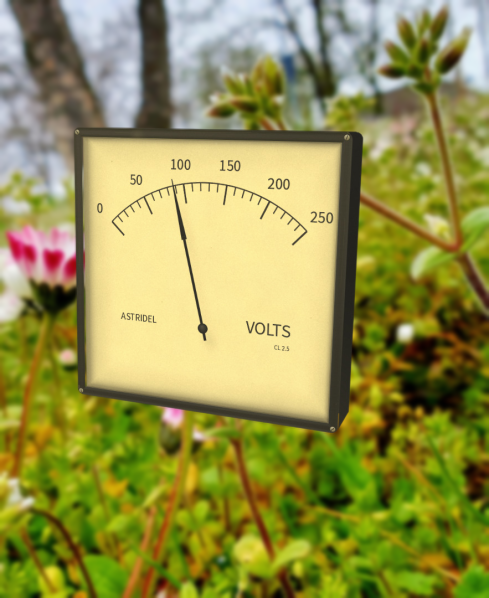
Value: 90 V
